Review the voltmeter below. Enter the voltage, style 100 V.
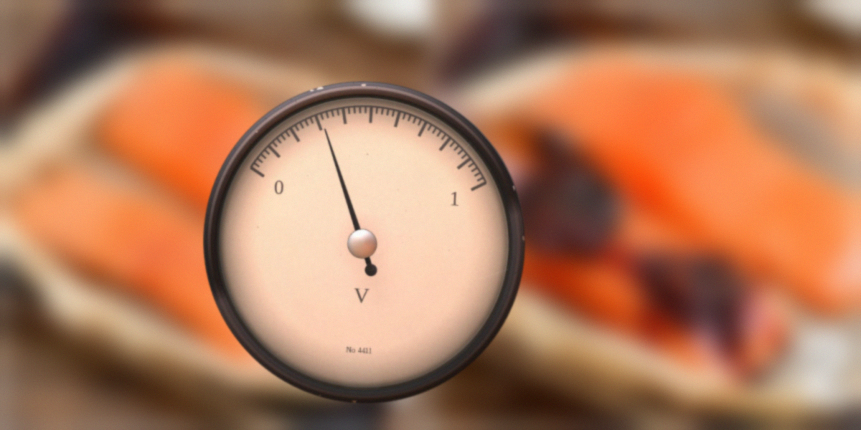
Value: 0.32 V
